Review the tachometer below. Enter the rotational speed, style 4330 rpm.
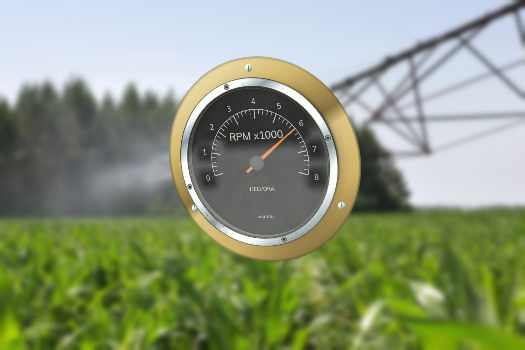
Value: 6000 rpm
